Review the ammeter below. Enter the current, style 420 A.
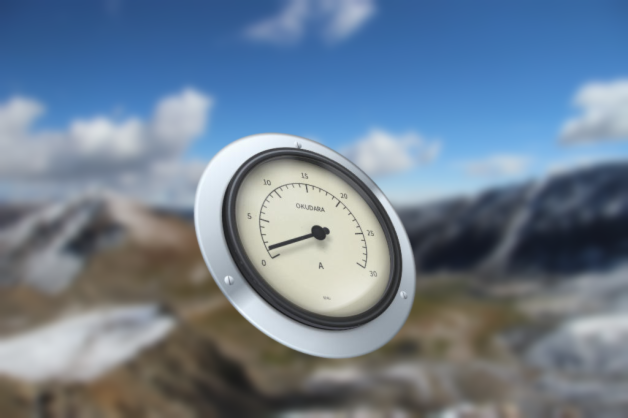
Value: 1 A
